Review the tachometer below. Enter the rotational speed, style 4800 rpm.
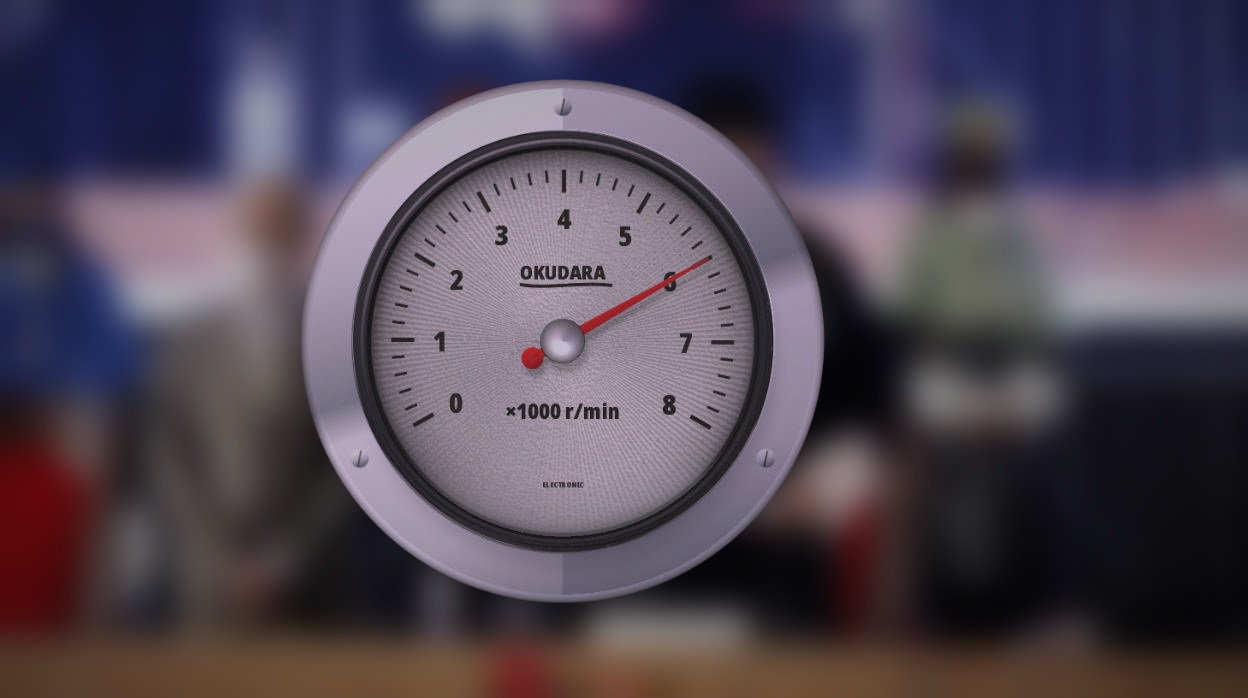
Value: 6000 rpm
